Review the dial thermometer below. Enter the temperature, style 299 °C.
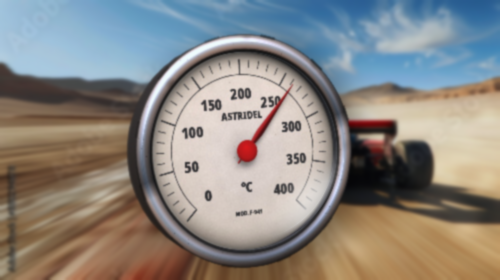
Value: 260 °C
